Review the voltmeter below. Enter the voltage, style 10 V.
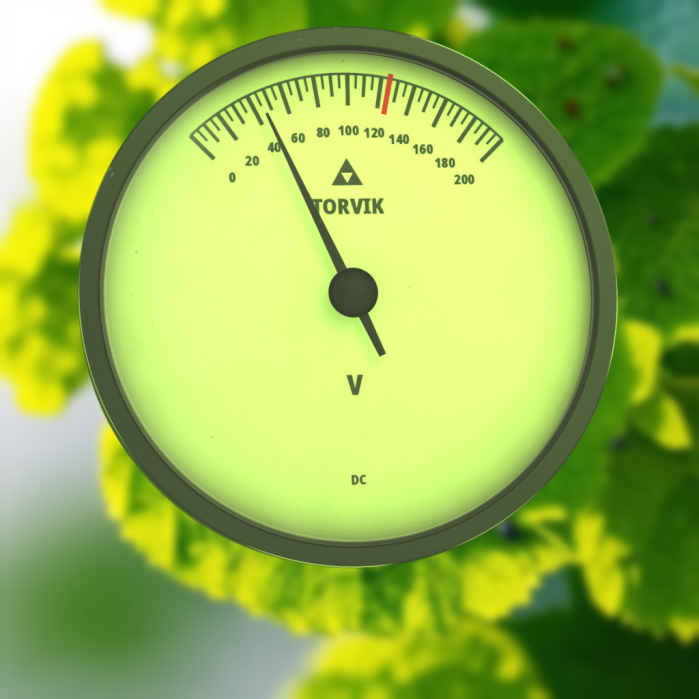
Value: 45 V
